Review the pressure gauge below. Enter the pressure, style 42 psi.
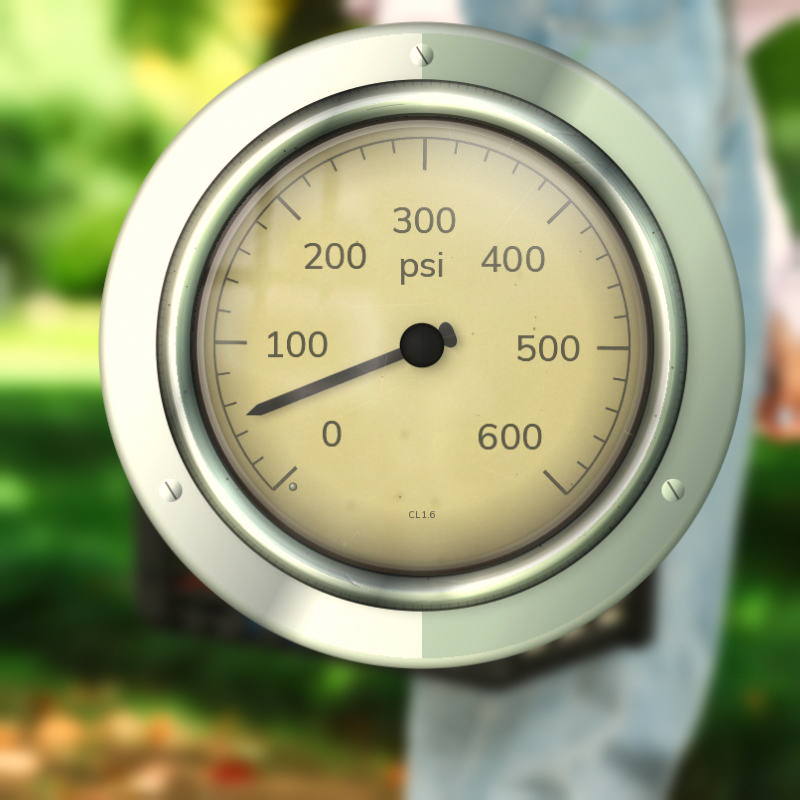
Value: 50 psi
